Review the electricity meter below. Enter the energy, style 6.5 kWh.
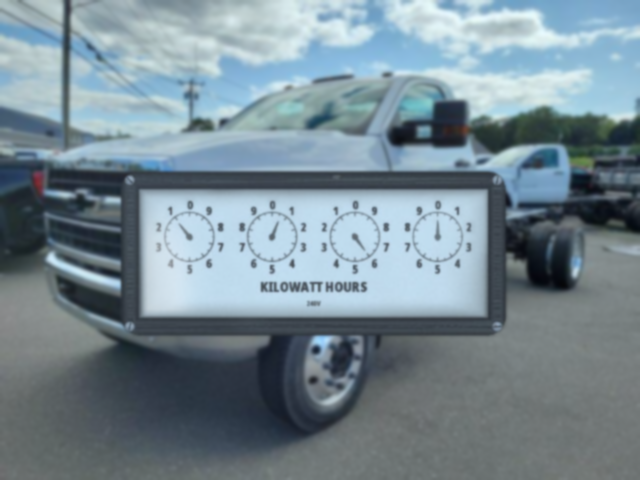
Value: 1060 kWh
